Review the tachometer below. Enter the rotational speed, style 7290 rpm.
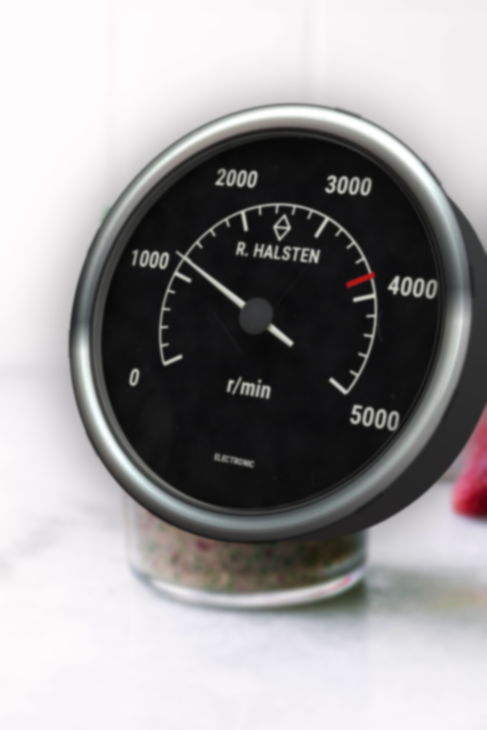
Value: 1200 rpm
